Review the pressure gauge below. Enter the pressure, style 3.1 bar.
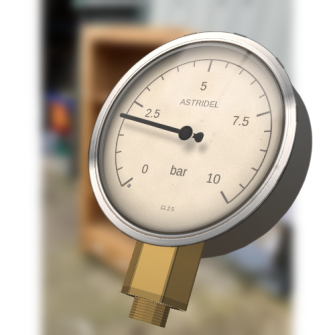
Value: 2 bar
